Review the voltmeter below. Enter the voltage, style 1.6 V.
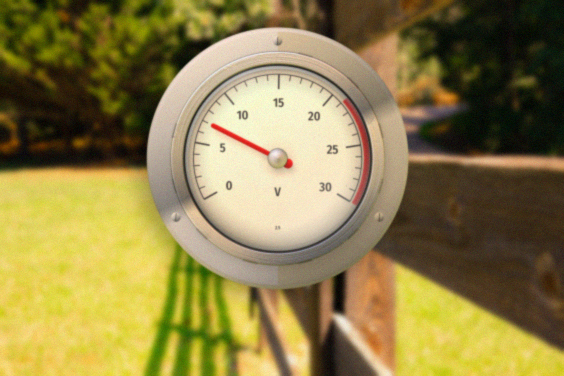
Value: 7 V
